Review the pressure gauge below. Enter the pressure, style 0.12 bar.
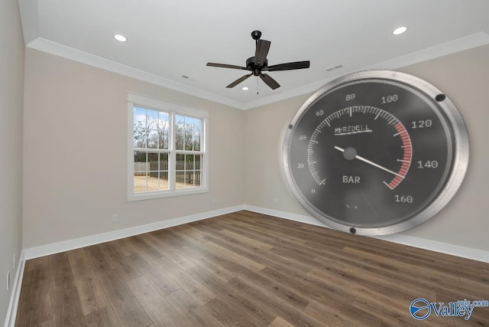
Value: 150 bar
